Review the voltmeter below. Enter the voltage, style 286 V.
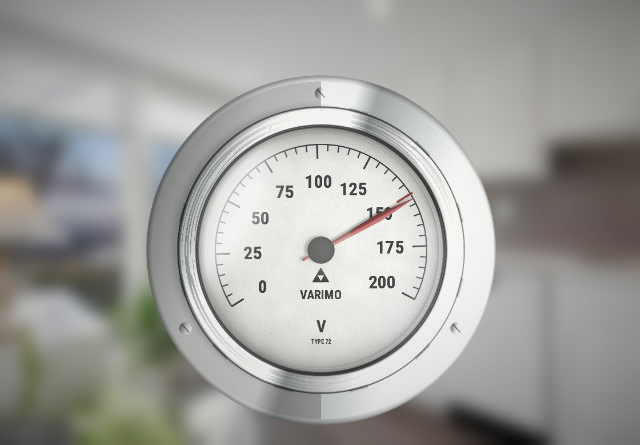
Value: 152.5 V
